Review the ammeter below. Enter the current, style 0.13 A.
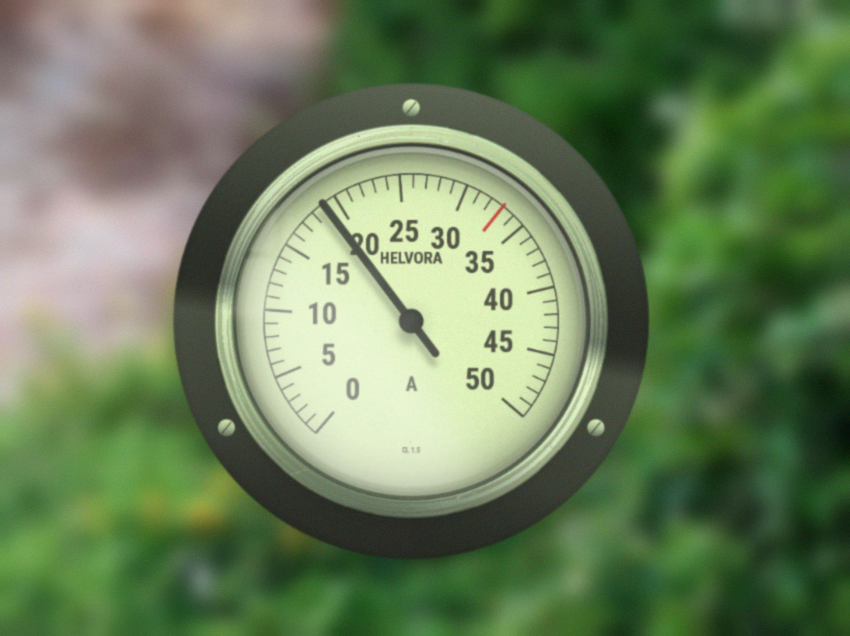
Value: 19 A
